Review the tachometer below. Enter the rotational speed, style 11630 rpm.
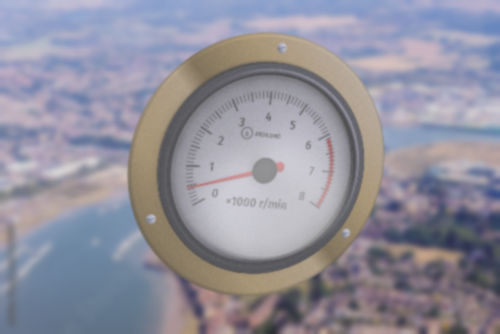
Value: 500 rpm
